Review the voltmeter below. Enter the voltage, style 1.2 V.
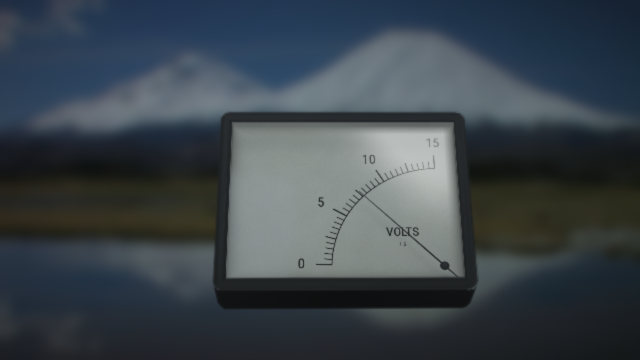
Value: 7.5 V
